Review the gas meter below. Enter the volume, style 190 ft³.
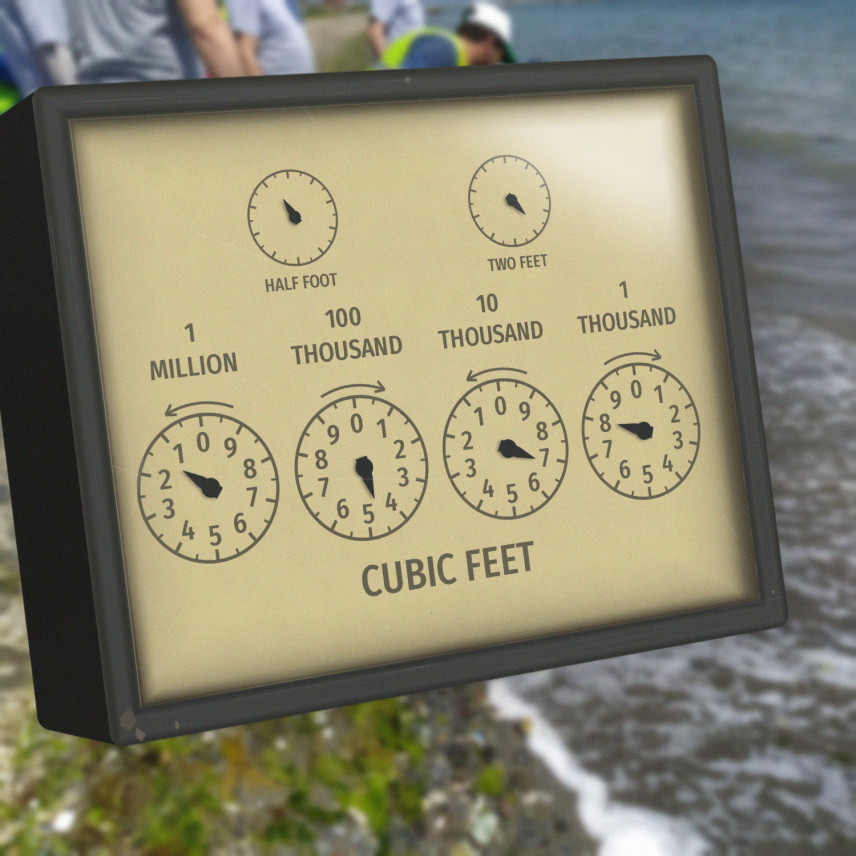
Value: 146800 ft³
